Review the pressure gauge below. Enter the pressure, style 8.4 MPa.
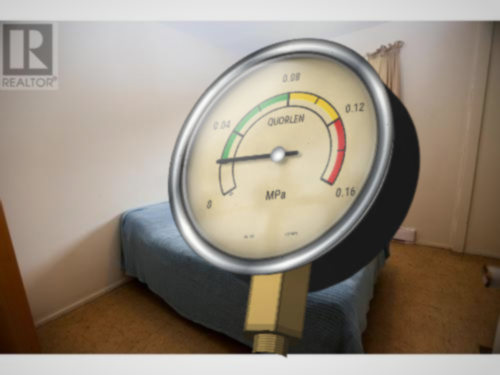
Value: 0.02 MPa
